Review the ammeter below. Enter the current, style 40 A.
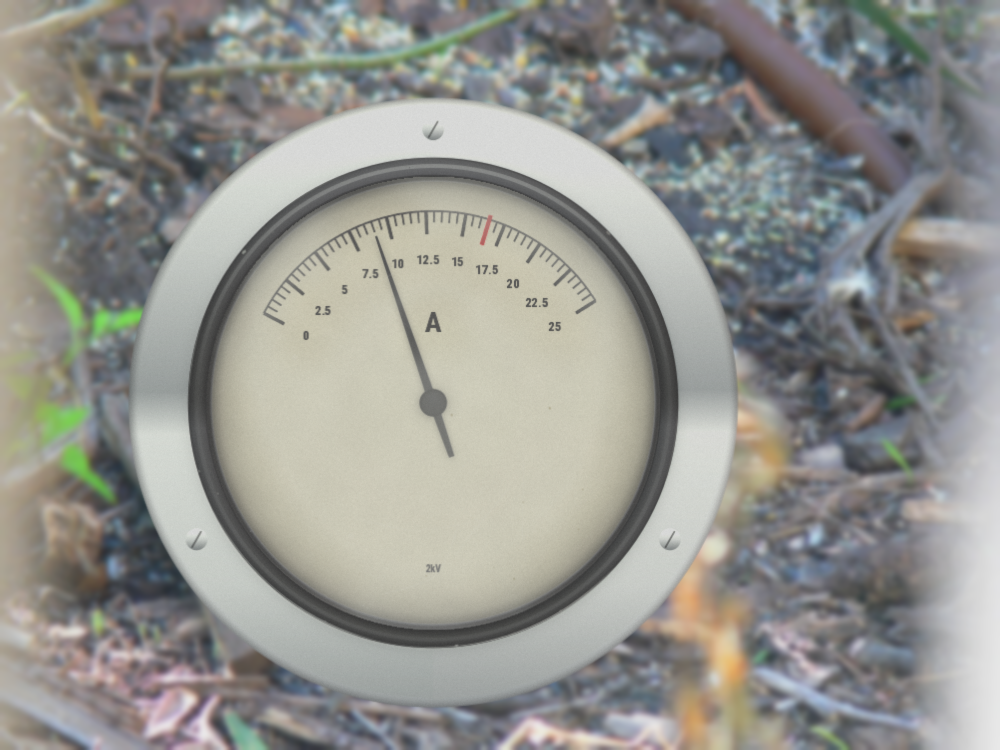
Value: 9 A
